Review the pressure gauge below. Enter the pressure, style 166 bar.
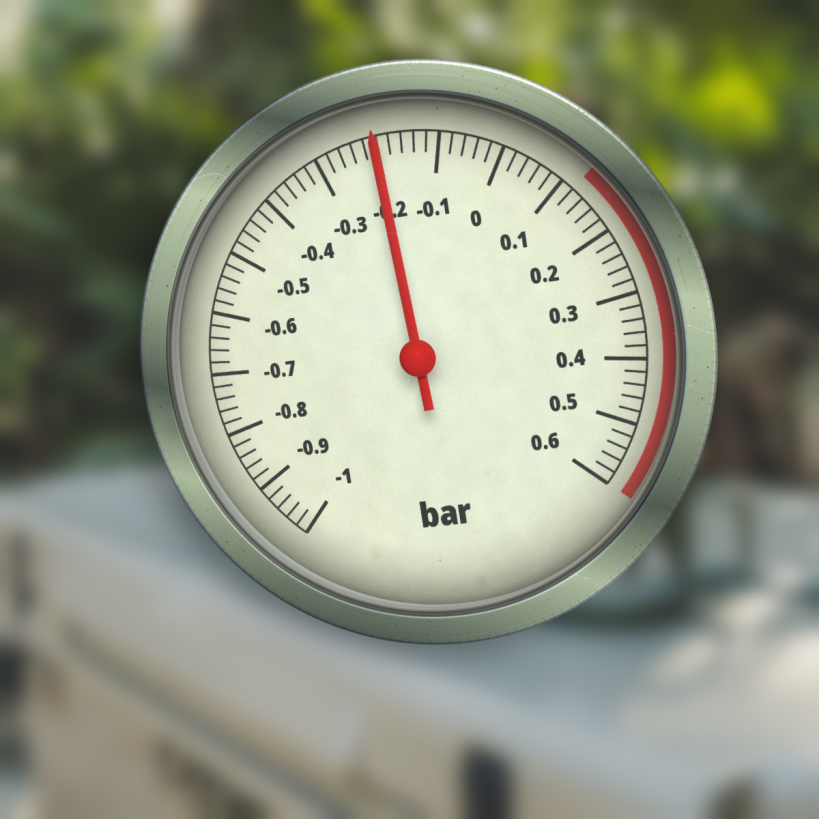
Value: -0.2 bar
